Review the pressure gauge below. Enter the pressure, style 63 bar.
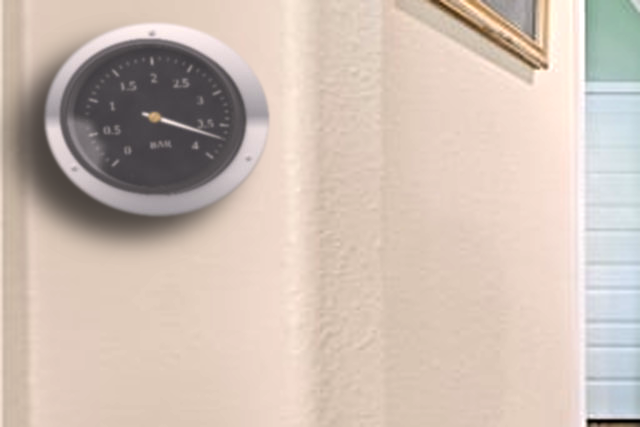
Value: 3.7 bar
